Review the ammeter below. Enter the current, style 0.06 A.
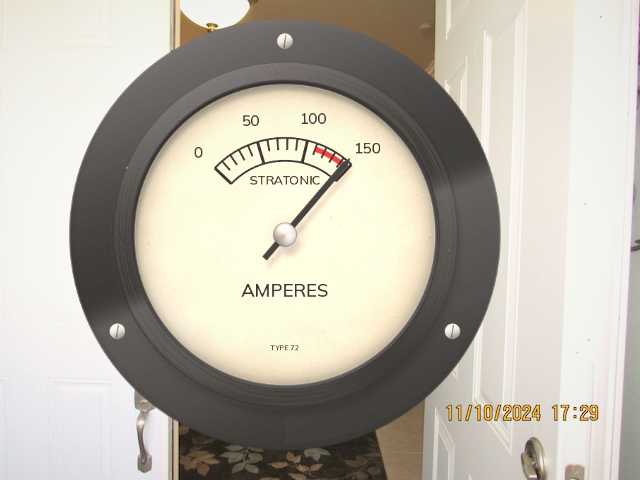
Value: 145 A
